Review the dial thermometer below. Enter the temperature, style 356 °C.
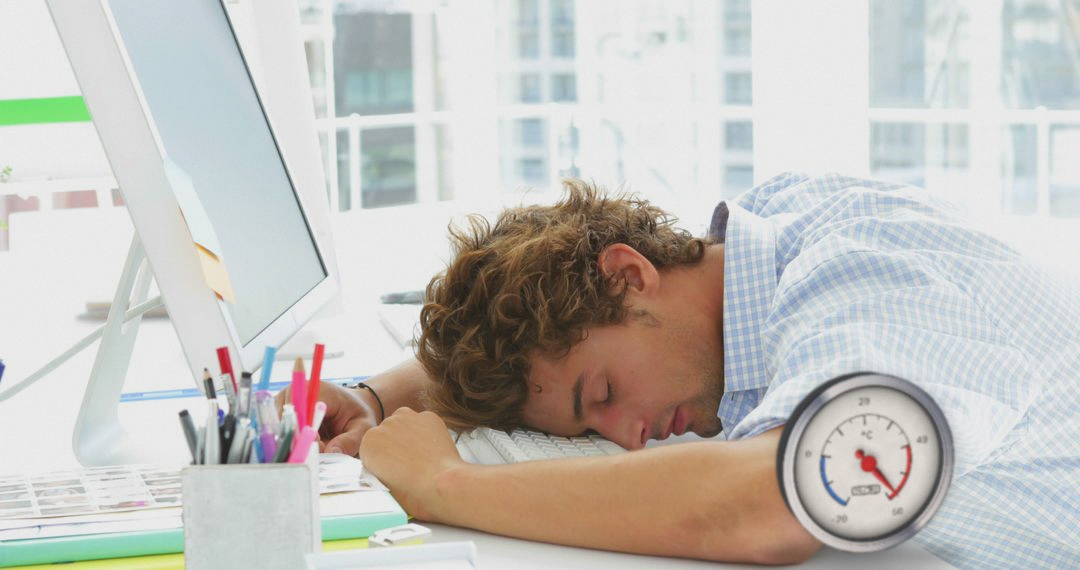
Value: 57.5 °C
